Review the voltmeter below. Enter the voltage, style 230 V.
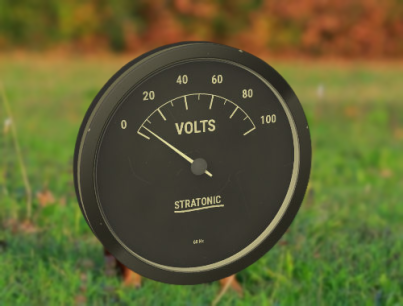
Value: 5 V
